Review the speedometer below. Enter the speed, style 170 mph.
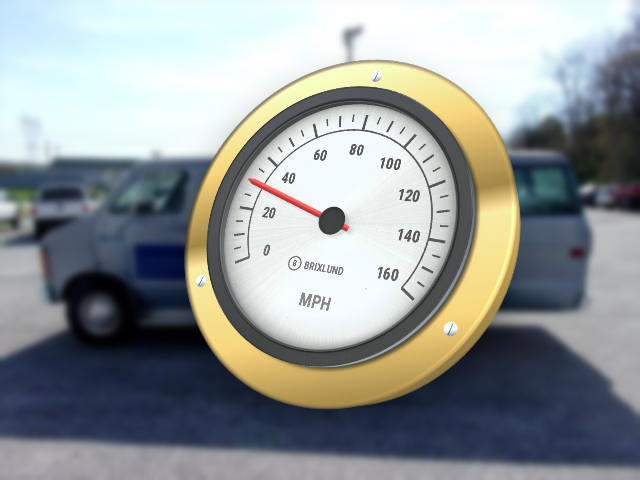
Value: 30 mph
